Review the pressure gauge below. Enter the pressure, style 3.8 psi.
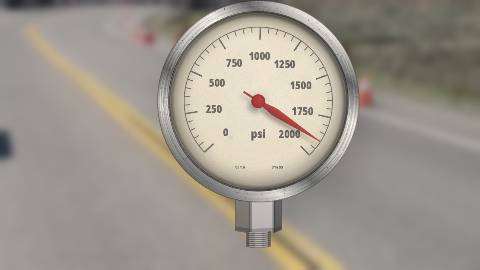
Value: 1900 psi
